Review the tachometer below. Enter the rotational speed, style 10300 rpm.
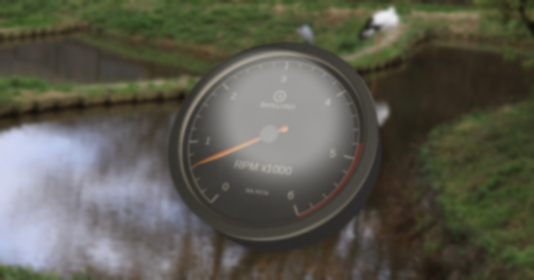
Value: 600 rpm
